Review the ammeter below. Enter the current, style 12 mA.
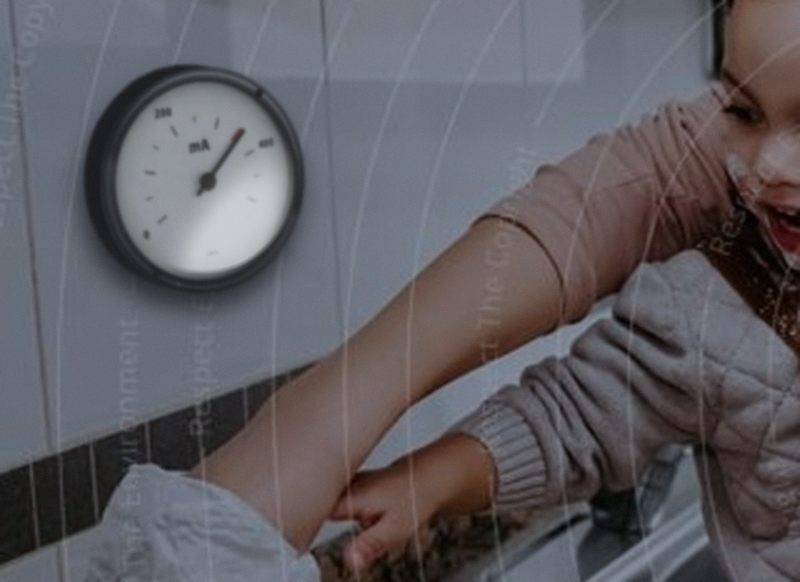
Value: 350 mA
